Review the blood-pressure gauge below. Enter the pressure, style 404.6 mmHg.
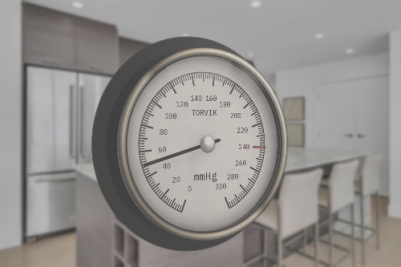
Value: 50 mmHg
